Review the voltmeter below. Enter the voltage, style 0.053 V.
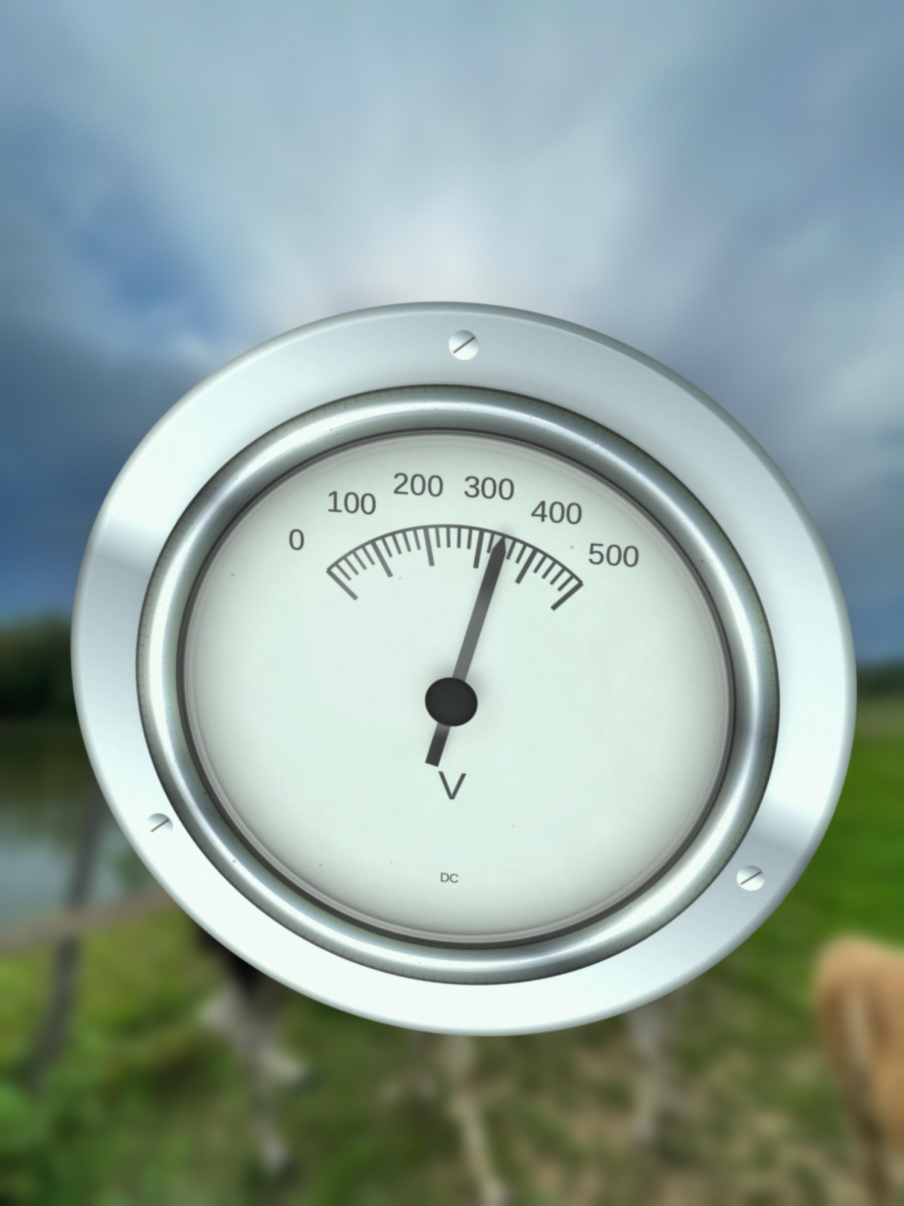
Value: 340 V
